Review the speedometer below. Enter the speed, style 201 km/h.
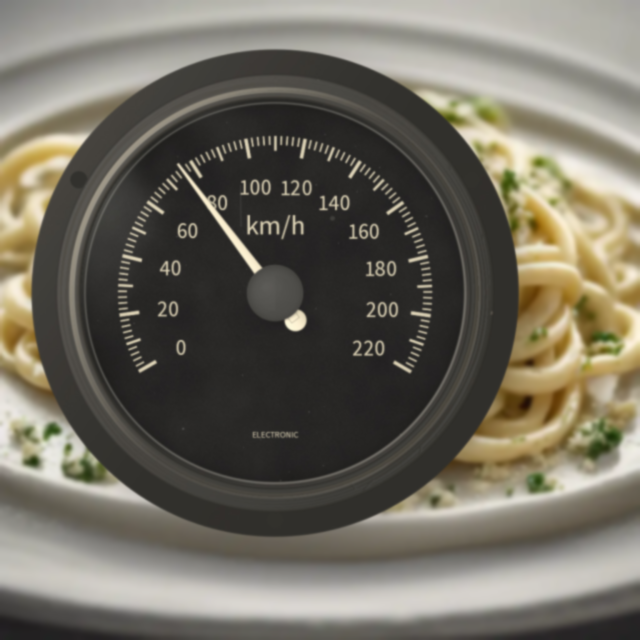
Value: 76 km/h
